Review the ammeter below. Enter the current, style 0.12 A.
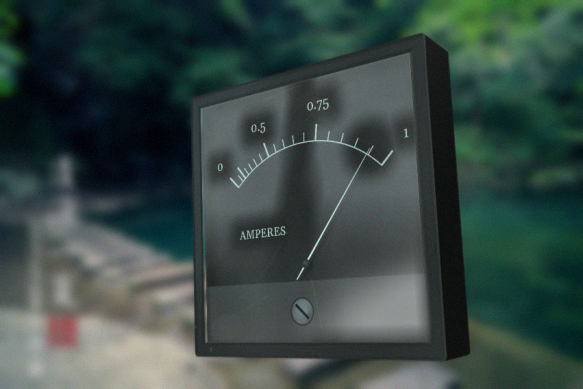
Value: 0.95 A
